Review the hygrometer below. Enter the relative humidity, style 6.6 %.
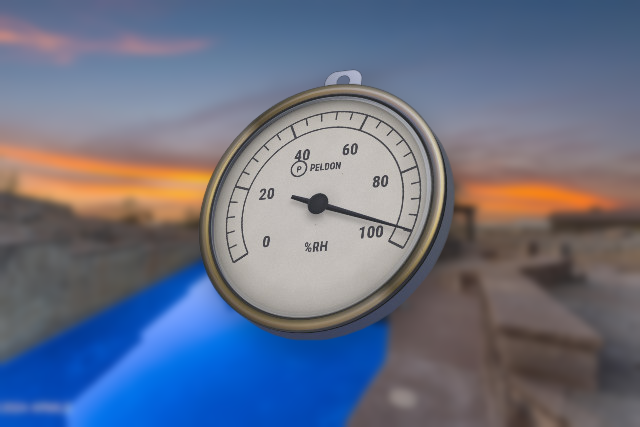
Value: 96 %
